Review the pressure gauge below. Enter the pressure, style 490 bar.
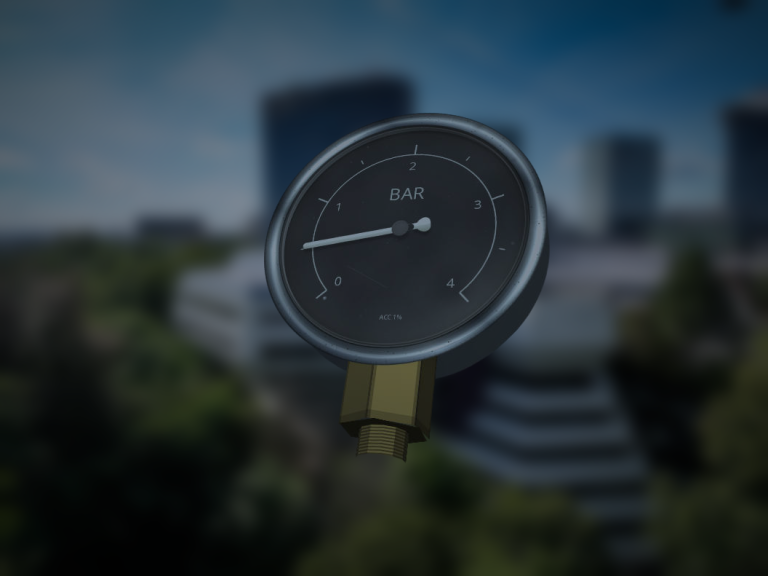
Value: 0.5 bar
